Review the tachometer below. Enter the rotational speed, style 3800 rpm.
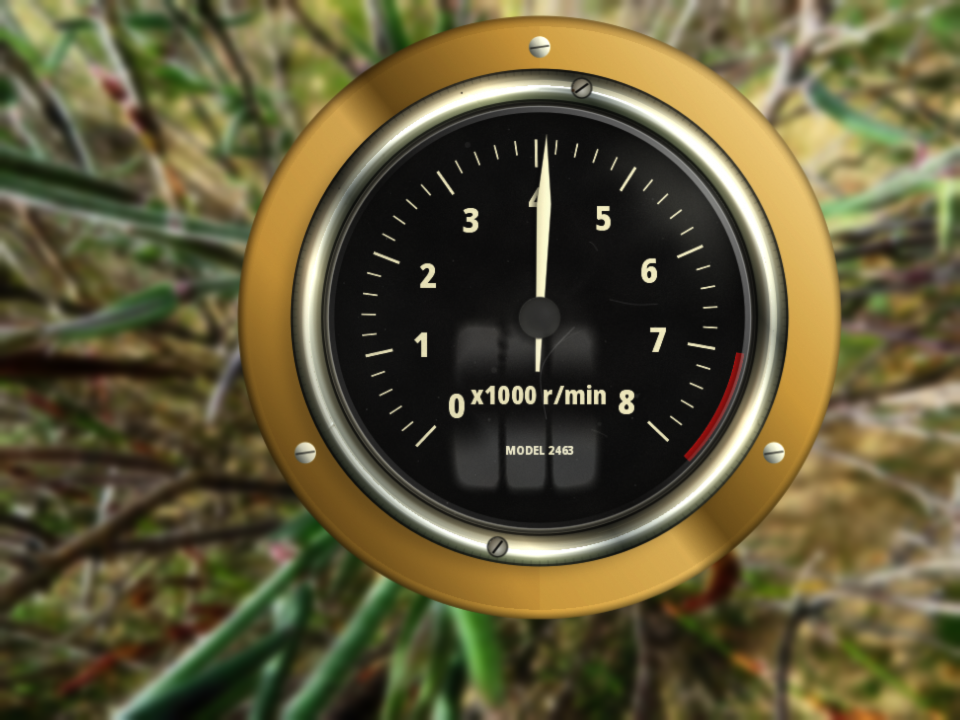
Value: 4100 rpm
